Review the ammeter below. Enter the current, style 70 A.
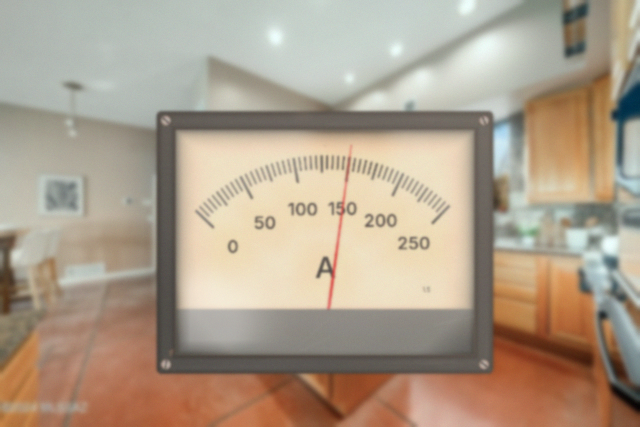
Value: 150 A
